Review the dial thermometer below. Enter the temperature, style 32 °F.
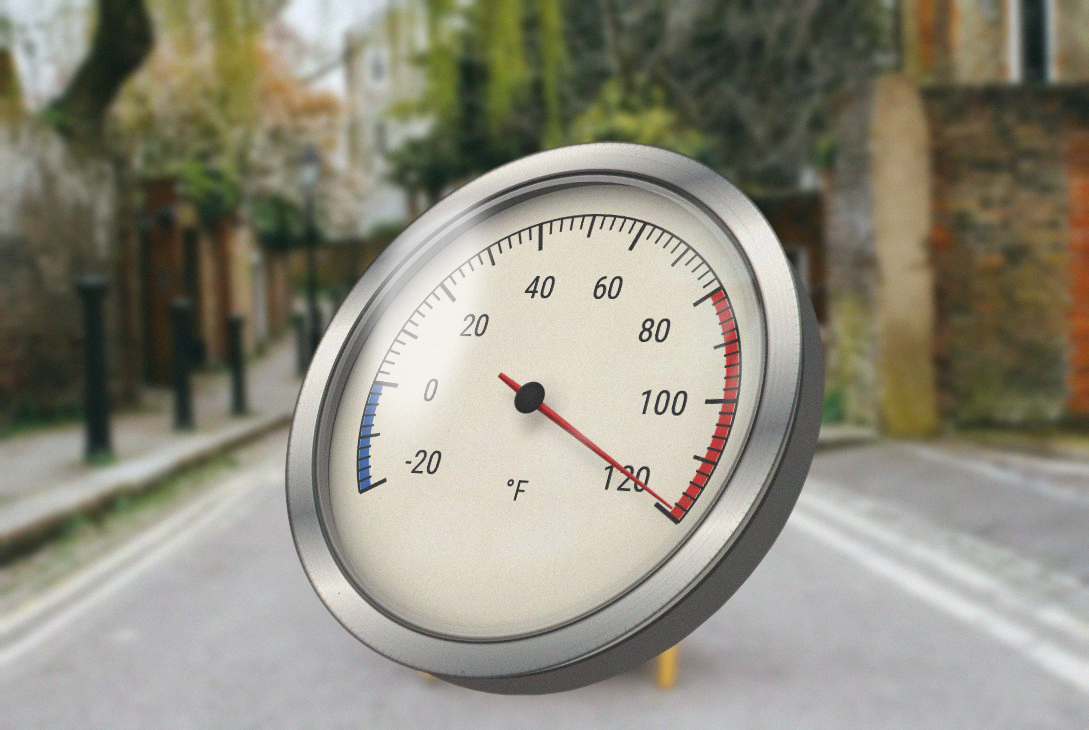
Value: 119 °F
